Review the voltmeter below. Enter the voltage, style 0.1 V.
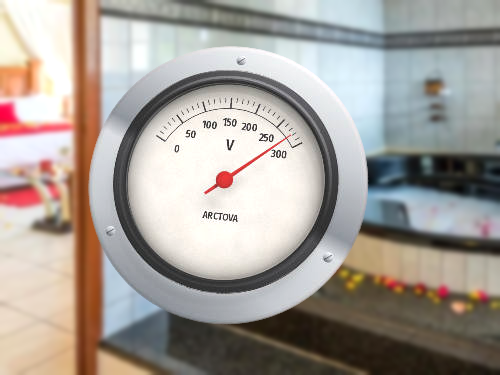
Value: 280 V
